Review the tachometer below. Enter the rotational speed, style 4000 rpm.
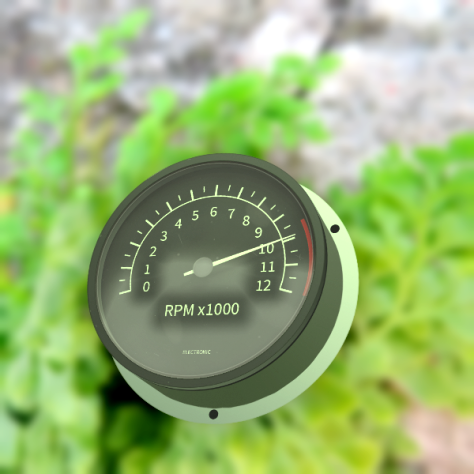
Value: 10000 rpm
